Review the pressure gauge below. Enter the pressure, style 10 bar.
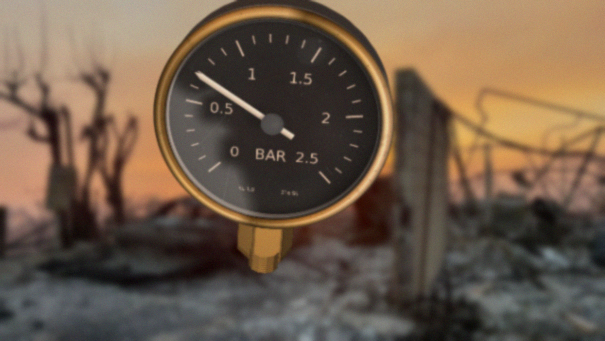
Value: 0.7 bar
